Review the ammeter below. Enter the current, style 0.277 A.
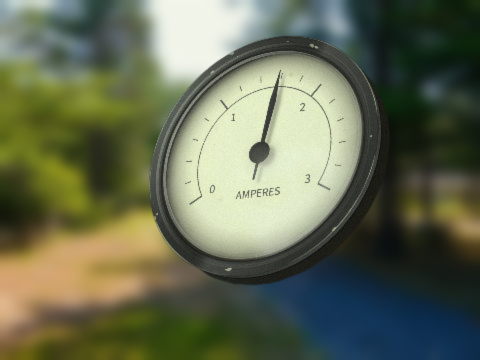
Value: 1.6 A
